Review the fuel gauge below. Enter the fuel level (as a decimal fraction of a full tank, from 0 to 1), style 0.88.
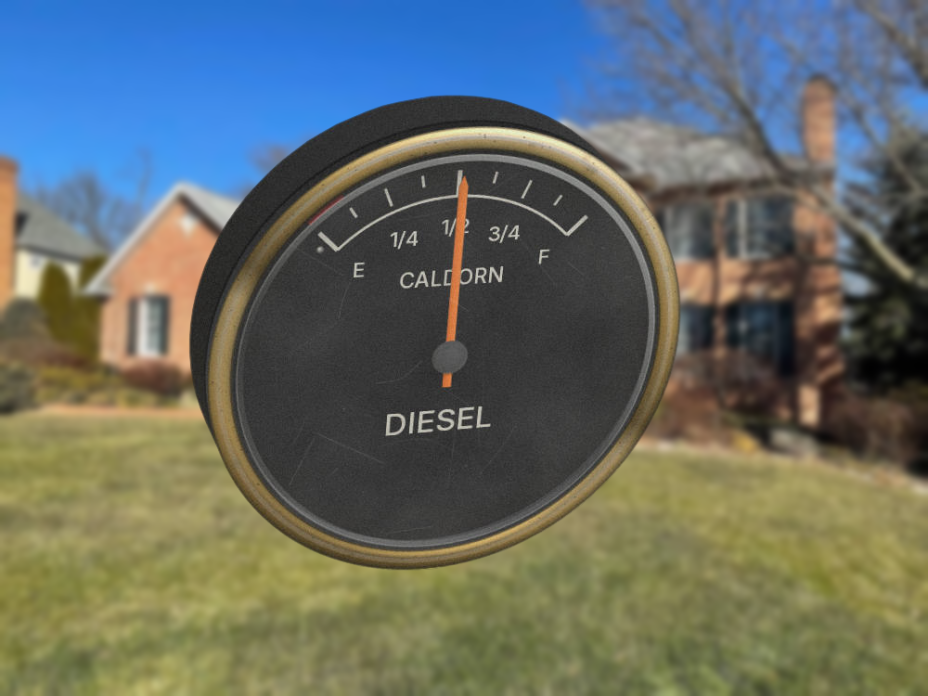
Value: 0.5
